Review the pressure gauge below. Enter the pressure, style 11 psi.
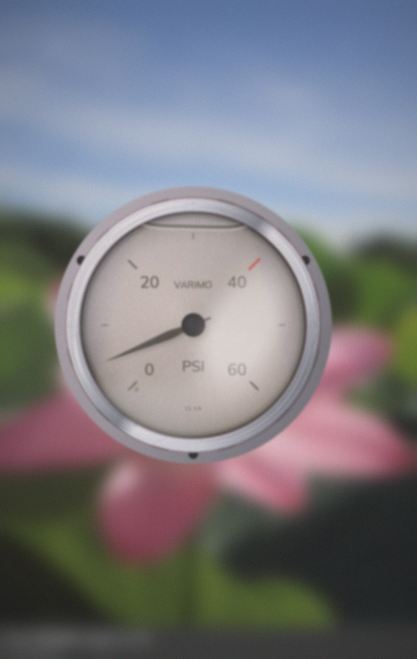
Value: 5 psi
